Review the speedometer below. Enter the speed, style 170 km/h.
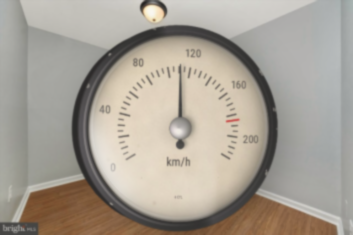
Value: 110 km/h
